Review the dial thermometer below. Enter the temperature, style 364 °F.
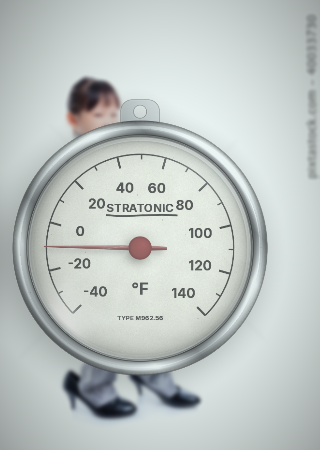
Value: -10 °F
